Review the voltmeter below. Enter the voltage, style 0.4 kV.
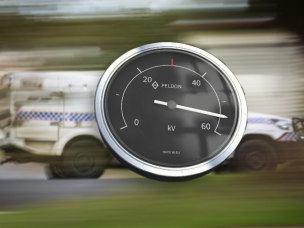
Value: 55 kV
